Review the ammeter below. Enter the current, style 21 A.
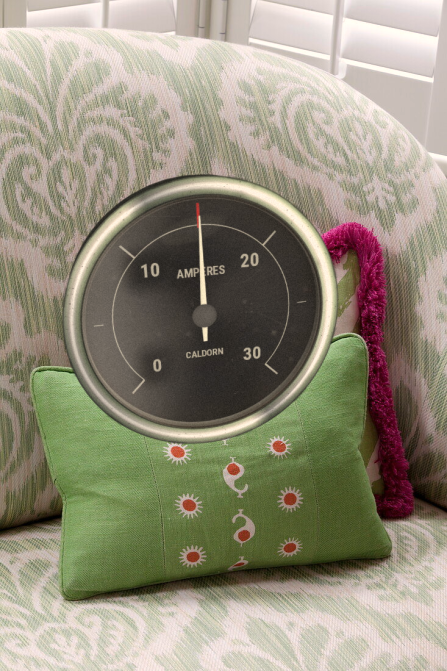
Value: 15 A
